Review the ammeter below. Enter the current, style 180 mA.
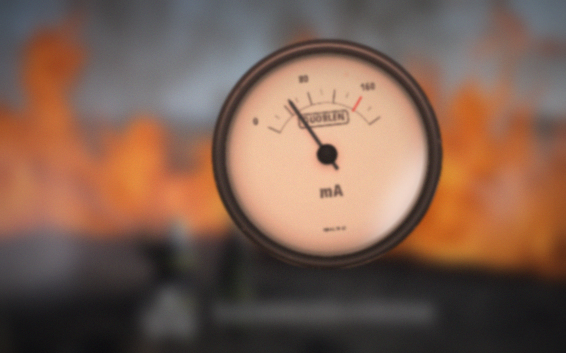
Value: 50 mA
